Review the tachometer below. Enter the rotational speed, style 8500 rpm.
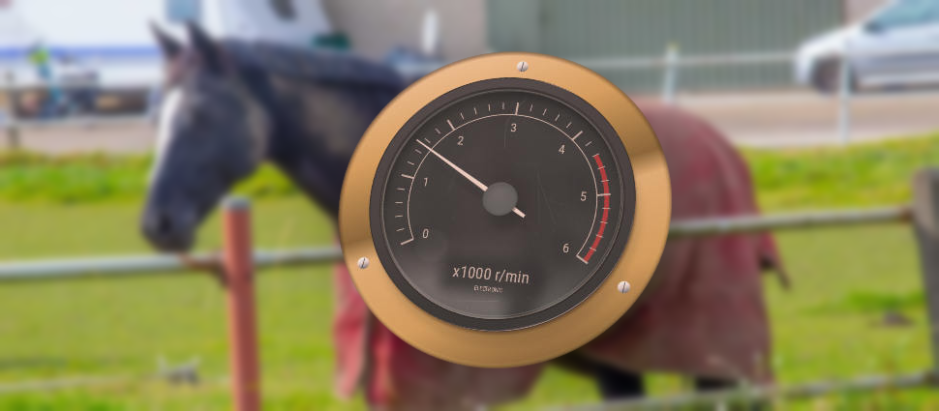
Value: 1500 rpm
